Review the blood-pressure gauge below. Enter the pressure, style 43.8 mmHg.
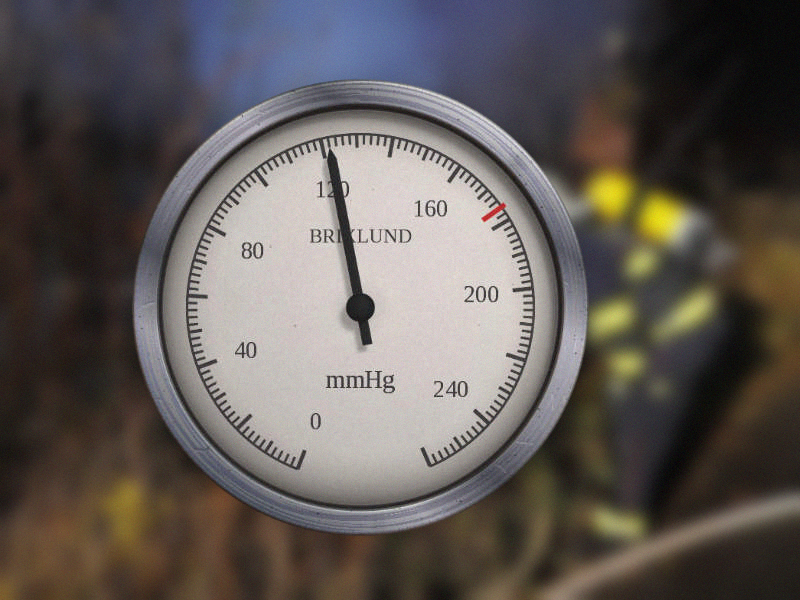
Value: 122 mmHg
